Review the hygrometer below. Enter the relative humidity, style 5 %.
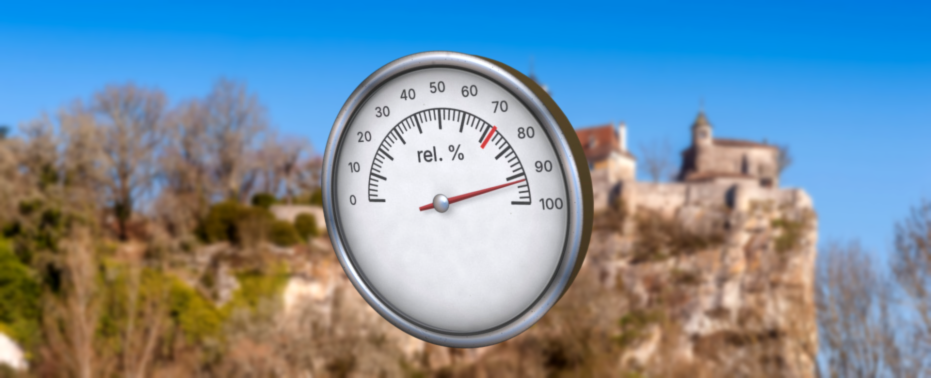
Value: 92 %
